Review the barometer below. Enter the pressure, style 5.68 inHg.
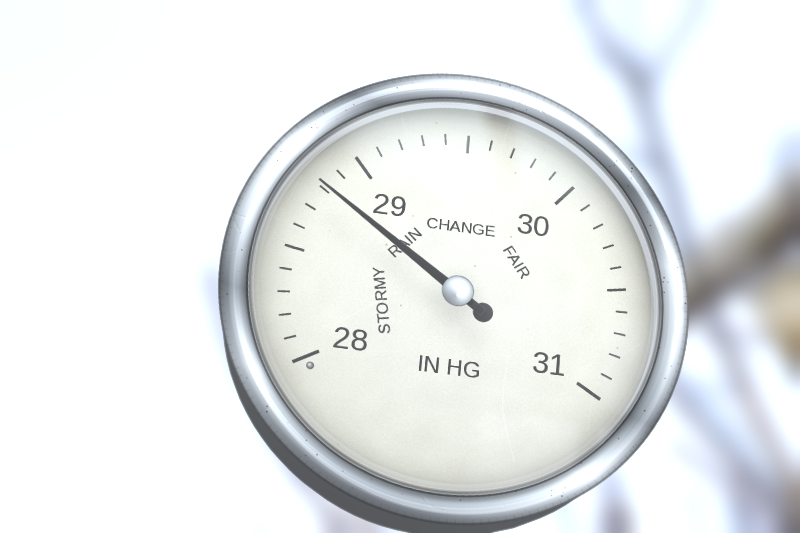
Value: 28.8 inHg
